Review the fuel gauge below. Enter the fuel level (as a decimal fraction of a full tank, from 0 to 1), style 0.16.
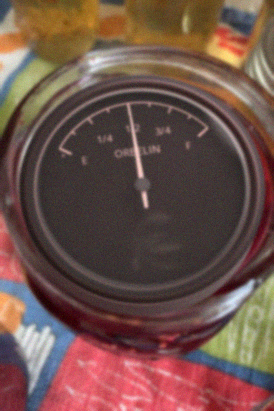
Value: 0.5
